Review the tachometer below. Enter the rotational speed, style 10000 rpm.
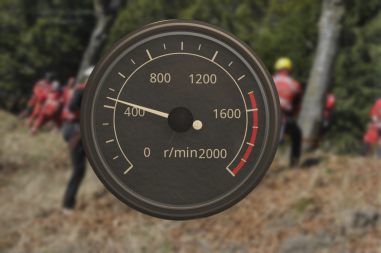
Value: 450 rpm
